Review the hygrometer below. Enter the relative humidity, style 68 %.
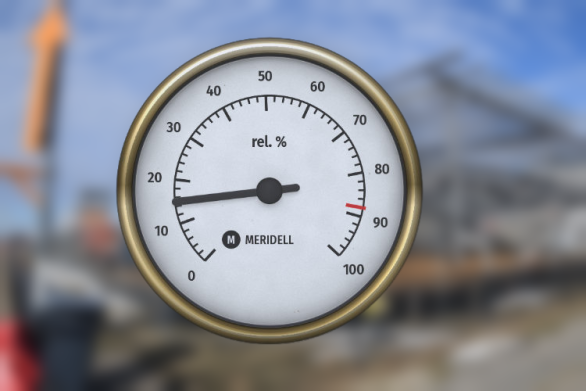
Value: 15 %
